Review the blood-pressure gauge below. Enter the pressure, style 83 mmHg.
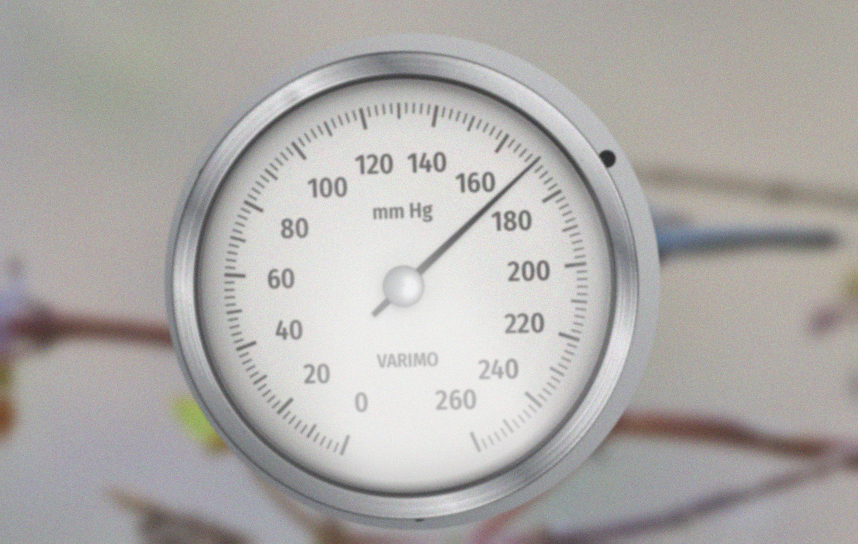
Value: 170 mmHg
